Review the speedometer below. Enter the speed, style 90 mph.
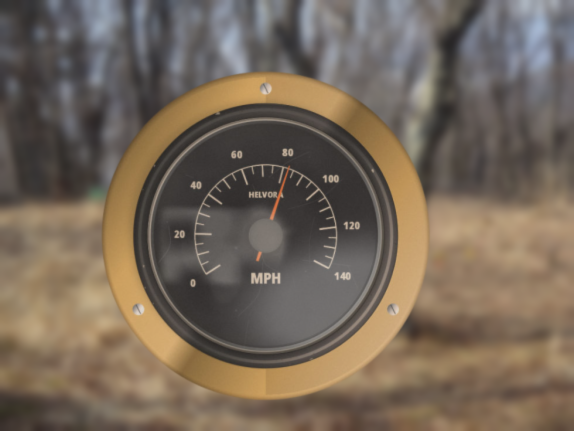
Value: 82.5 mph
